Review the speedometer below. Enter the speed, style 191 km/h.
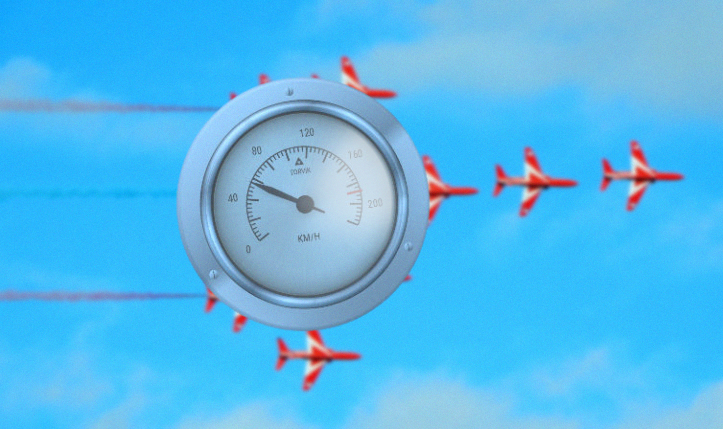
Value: 56 km/h
